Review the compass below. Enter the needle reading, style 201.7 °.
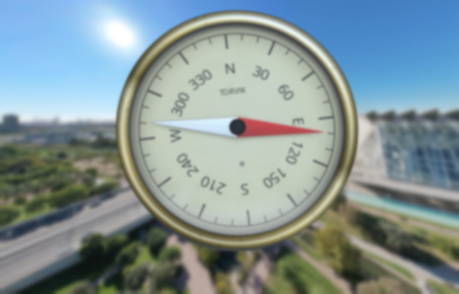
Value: 100 °
